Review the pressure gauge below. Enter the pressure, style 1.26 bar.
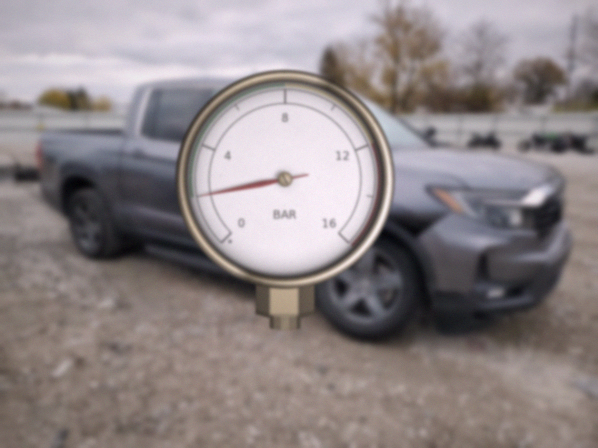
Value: 2 bar
